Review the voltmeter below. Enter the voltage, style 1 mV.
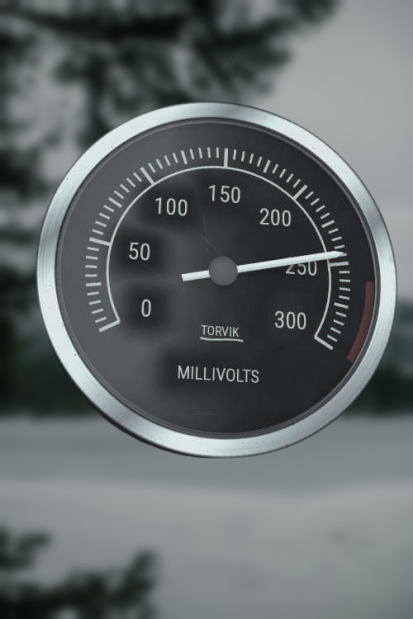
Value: 245 mV
